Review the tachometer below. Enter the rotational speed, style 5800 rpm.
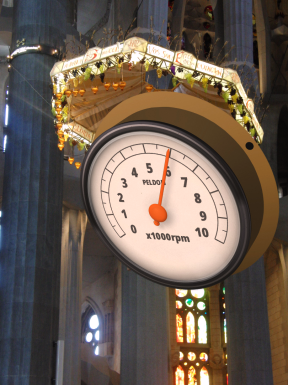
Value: 6000 rpm
